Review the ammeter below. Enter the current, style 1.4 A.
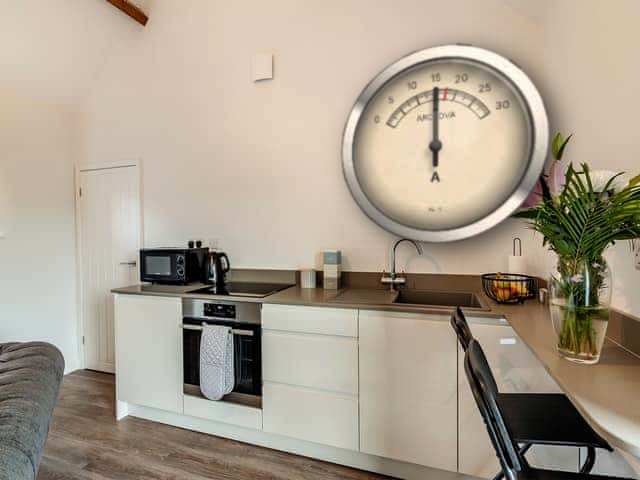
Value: 15 A
